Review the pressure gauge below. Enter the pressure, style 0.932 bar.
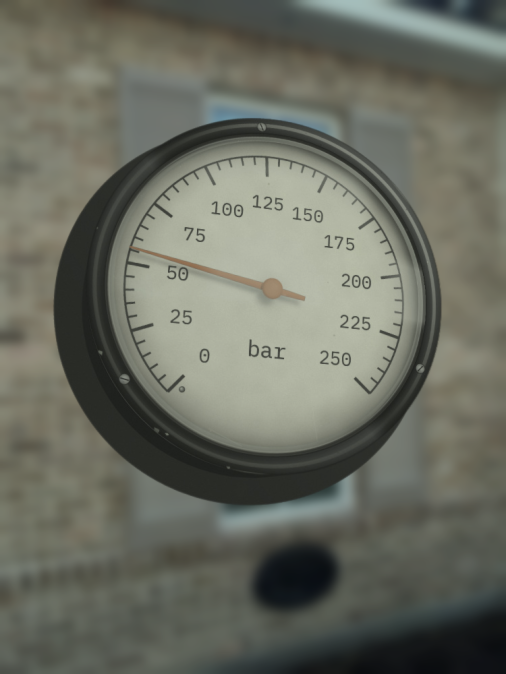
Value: 55 bar
